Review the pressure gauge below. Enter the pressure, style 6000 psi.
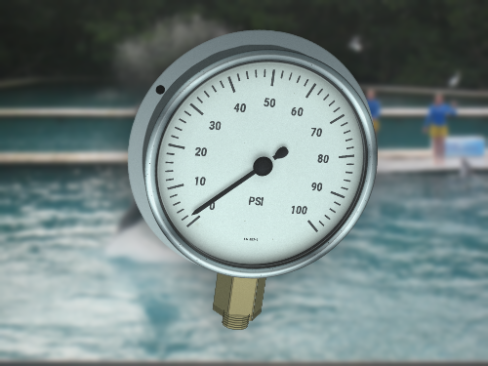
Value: 2 psi
